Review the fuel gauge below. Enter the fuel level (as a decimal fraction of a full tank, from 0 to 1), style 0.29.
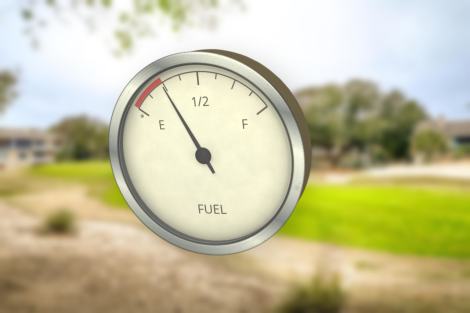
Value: 0.25
